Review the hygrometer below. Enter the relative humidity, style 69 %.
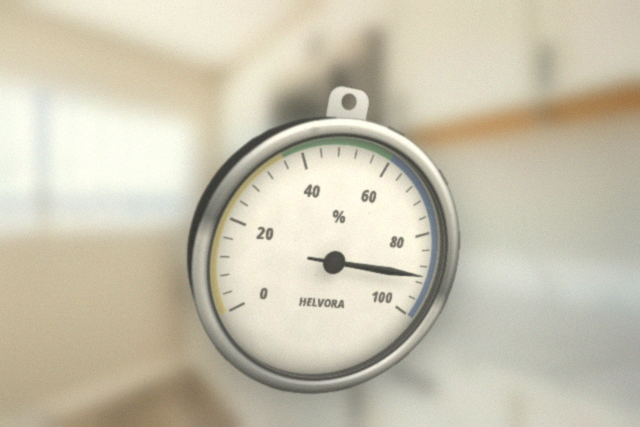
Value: 90 %
